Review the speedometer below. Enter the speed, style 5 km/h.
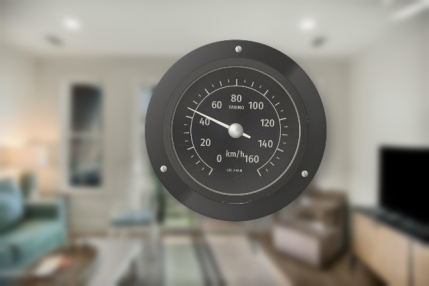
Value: 45 km/h
